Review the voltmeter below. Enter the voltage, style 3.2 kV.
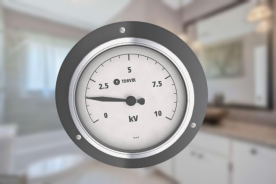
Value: 1.5 kV
